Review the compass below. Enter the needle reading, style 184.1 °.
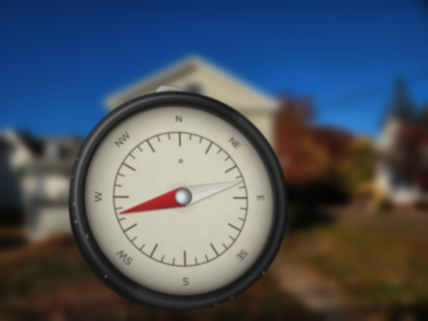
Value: 255 °
